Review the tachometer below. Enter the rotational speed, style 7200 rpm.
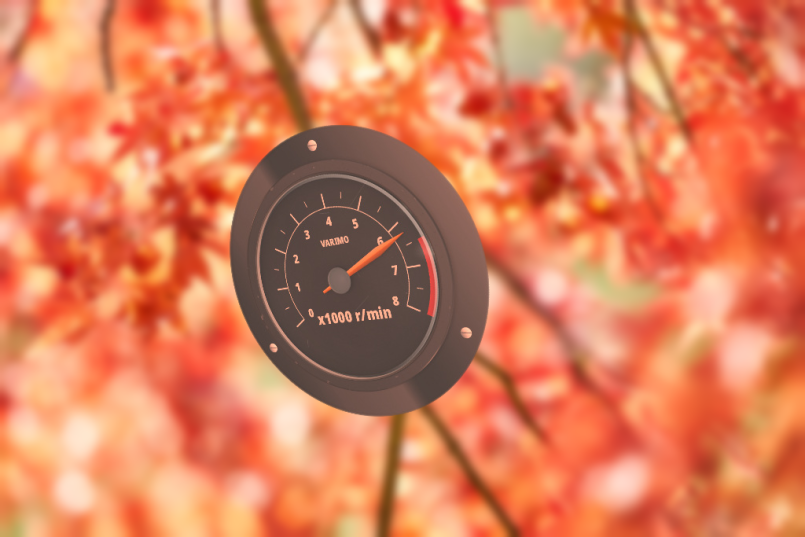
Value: 6250 rpm
